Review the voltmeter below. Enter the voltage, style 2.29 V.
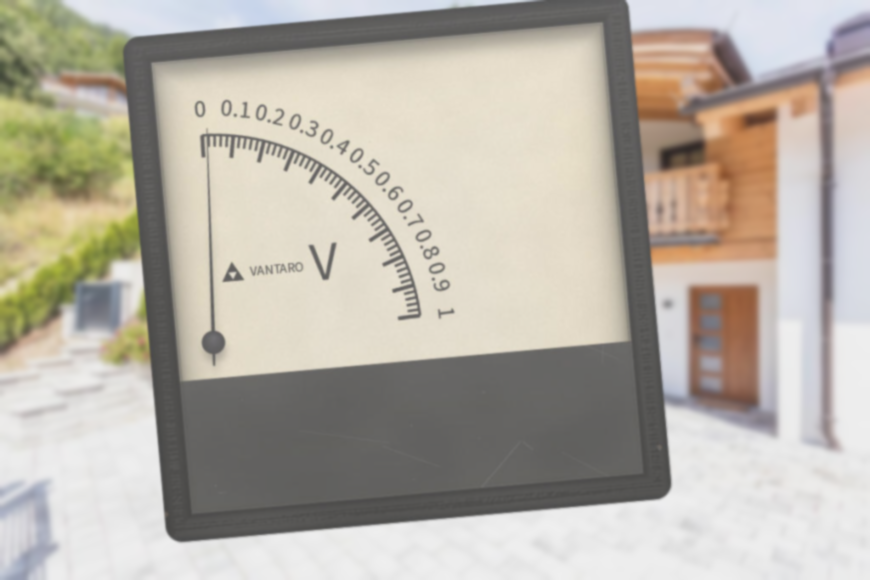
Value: 0.02 V
